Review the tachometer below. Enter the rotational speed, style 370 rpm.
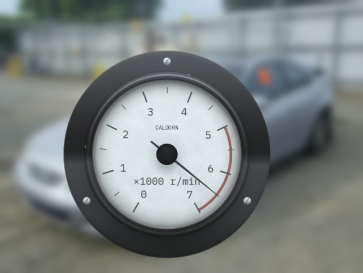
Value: 6500 rpm
